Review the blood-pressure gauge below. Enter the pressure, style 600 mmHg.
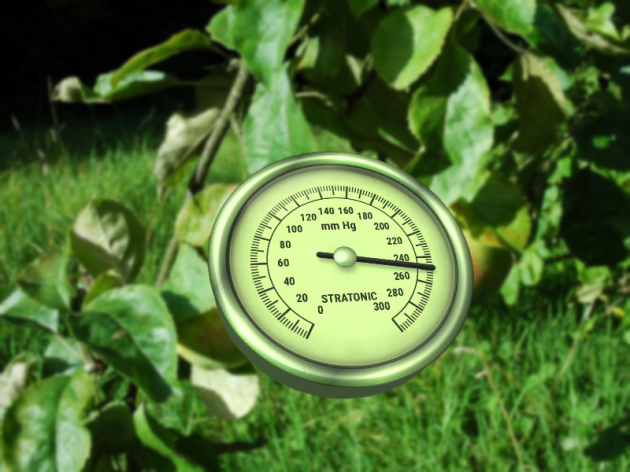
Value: 250 mmHg
